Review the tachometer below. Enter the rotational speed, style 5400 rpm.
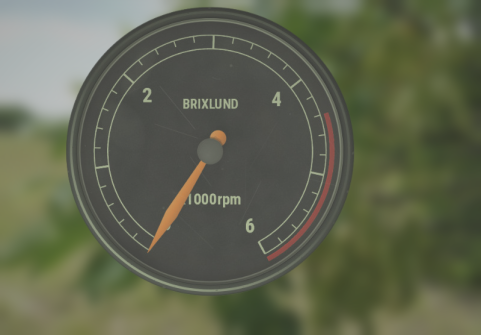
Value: 0 rpm
